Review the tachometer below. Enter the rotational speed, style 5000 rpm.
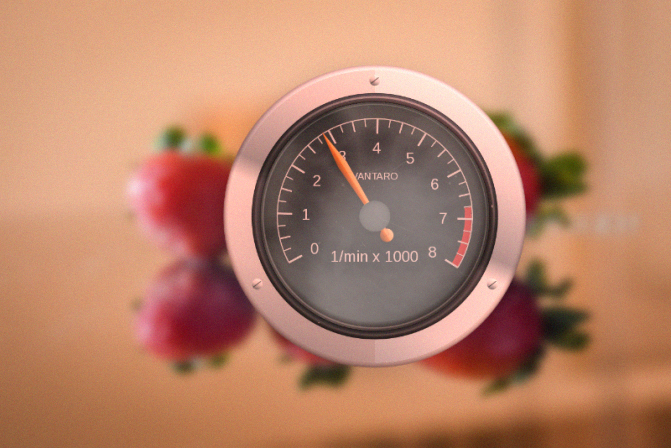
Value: 2875 rpm
